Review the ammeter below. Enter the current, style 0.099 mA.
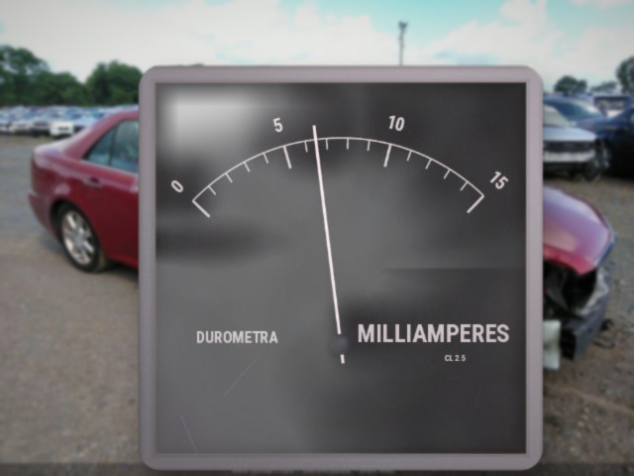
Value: 6.5 mA
